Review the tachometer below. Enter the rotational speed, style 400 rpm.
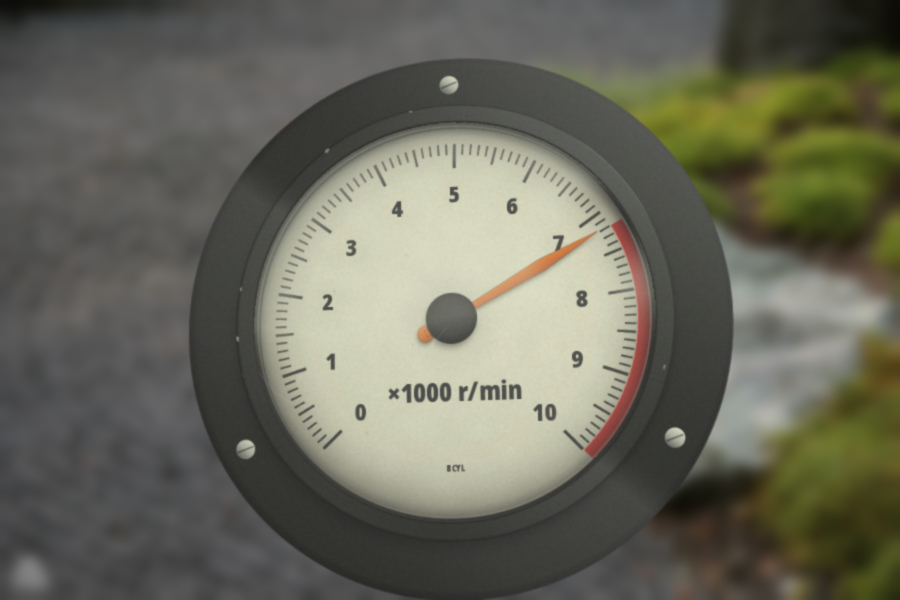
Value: 7200 rpm
